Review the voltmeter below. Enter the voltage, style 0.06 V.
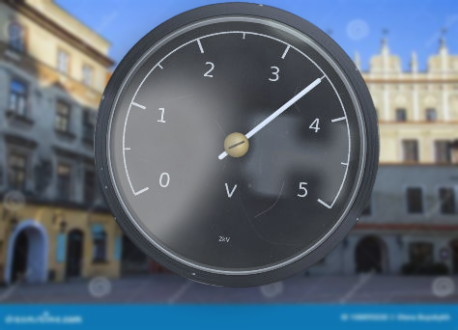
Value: 3.5 V
